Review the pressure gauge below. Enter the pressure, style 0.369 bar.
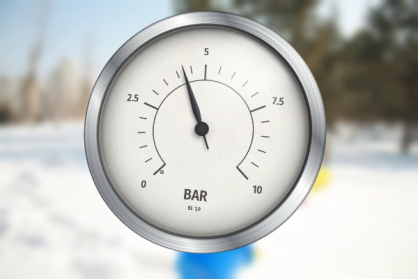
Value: 4.25 bar
